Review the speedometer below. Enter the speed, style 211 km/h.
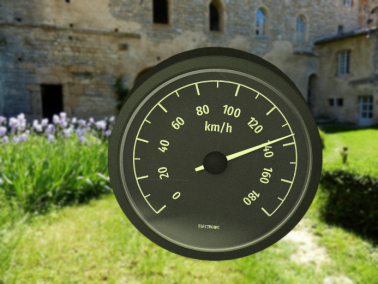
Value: 135 km/h
